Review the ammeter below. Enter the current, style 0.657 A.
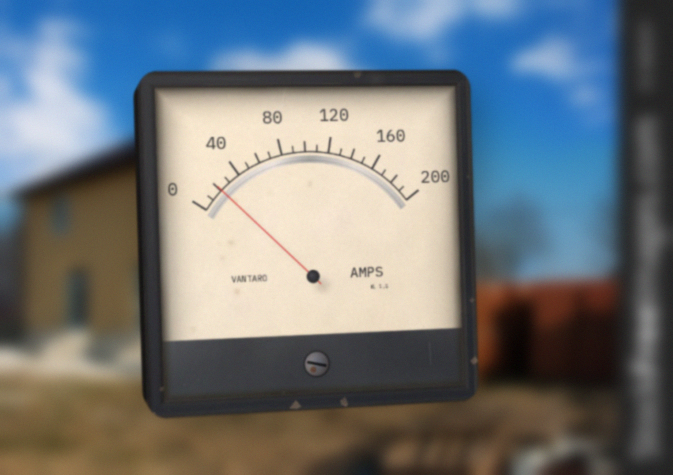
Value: 20 A
